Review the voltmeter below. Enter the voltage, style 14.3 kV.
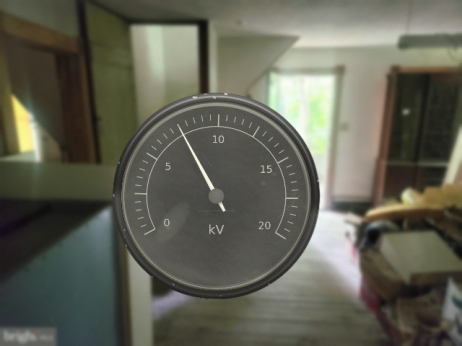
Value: 7.5 kV
